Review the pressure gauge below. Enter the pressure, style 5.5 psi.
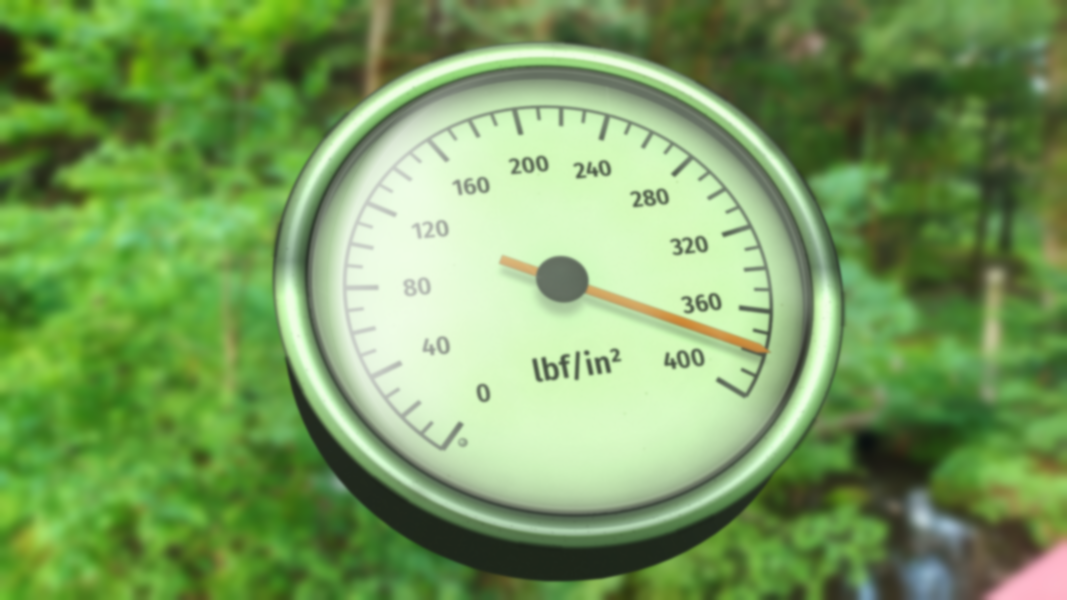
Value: 380 psi
